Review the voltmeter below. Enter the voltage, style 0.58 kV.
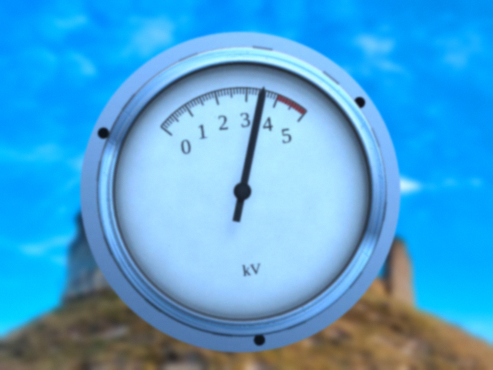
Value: 3.5 kV
